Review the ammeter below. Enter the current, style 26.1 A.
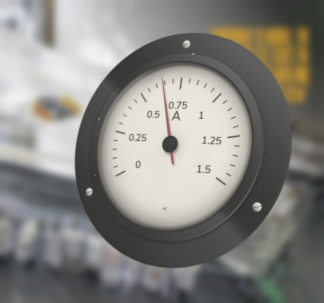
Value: 0.65 A
